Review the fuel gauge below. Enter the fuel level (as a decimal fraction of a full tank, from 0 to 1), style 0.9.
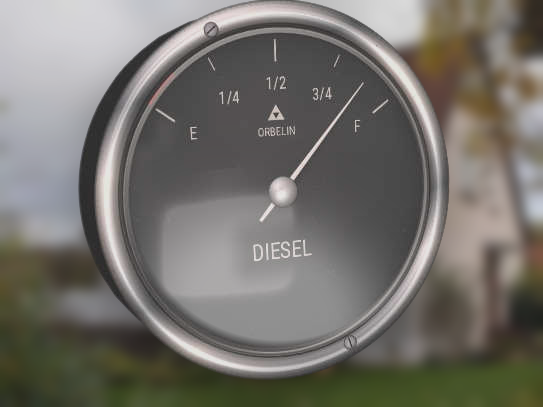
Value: 0.875
